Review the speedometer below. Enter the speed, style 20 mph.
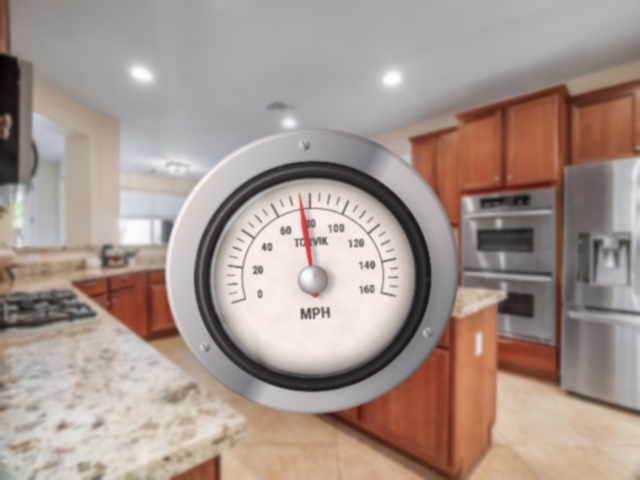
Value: 75 mph
